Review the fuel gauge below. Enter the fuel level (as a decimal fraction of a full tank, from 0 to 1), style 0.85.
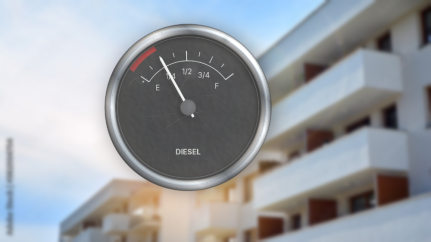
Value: 0.25
